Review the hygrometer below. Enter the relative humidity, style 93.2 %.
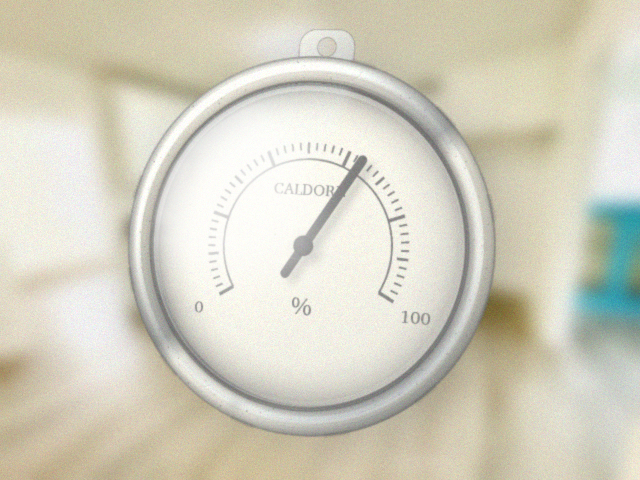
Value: 64 %
